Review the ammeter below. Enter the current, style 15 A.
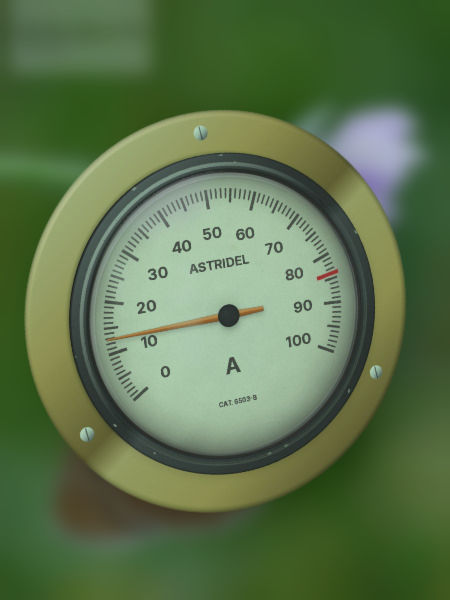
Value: 13 A
